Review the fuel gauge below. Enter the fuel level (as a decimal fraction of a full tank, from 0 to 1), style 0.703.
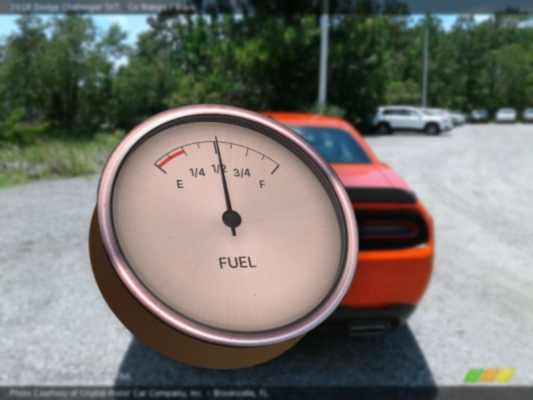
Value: 0.5
